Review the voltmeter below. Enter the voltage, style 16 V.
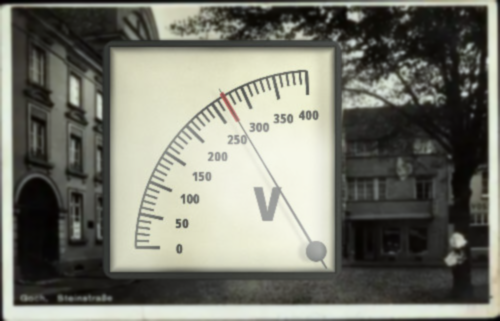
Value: 270 V
